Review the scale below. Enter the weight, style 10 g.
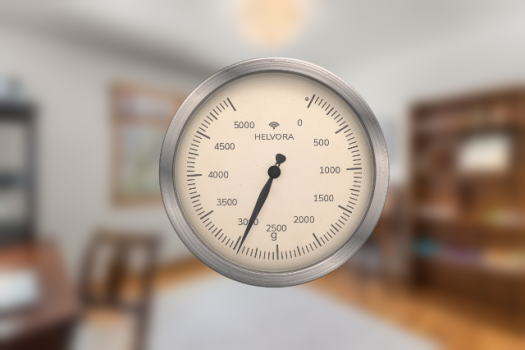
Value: 2950 g
